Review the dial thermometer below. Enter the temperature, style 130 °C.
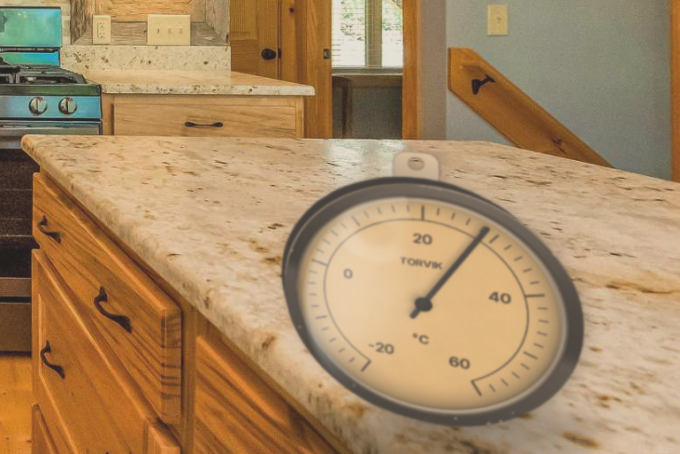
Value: 28 °C
